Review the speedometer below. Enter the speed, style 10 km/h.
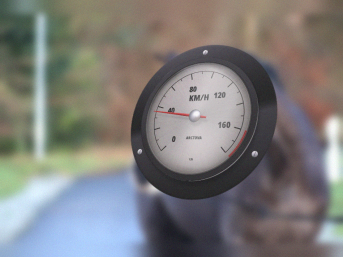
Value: 35 km/h
